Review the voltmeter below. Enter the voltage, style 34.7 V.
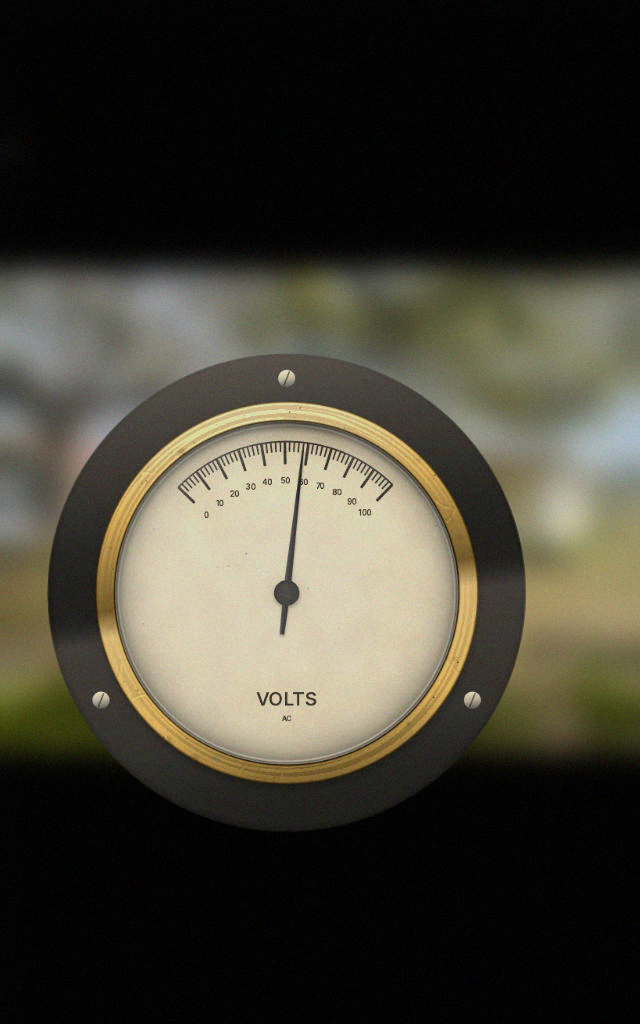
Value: 58 V
